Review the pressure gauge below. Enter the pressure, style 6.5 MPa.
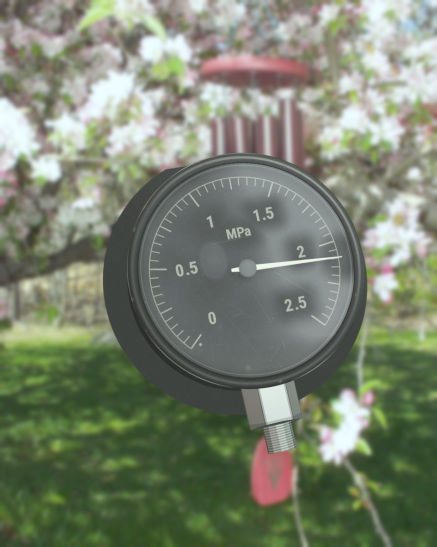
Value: 2.1 MPa
